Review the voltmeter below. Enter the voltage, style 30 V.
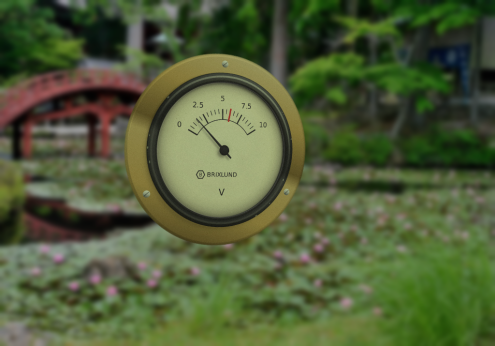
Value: 1.5 V
